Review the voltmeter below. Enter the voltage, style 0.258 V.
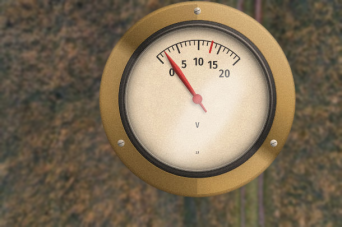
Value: 2 V
